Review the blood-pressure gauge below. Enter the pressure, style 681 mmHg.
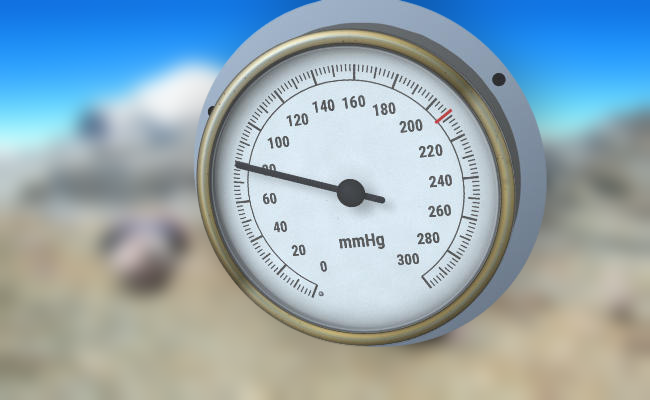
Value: 80 mmHg
